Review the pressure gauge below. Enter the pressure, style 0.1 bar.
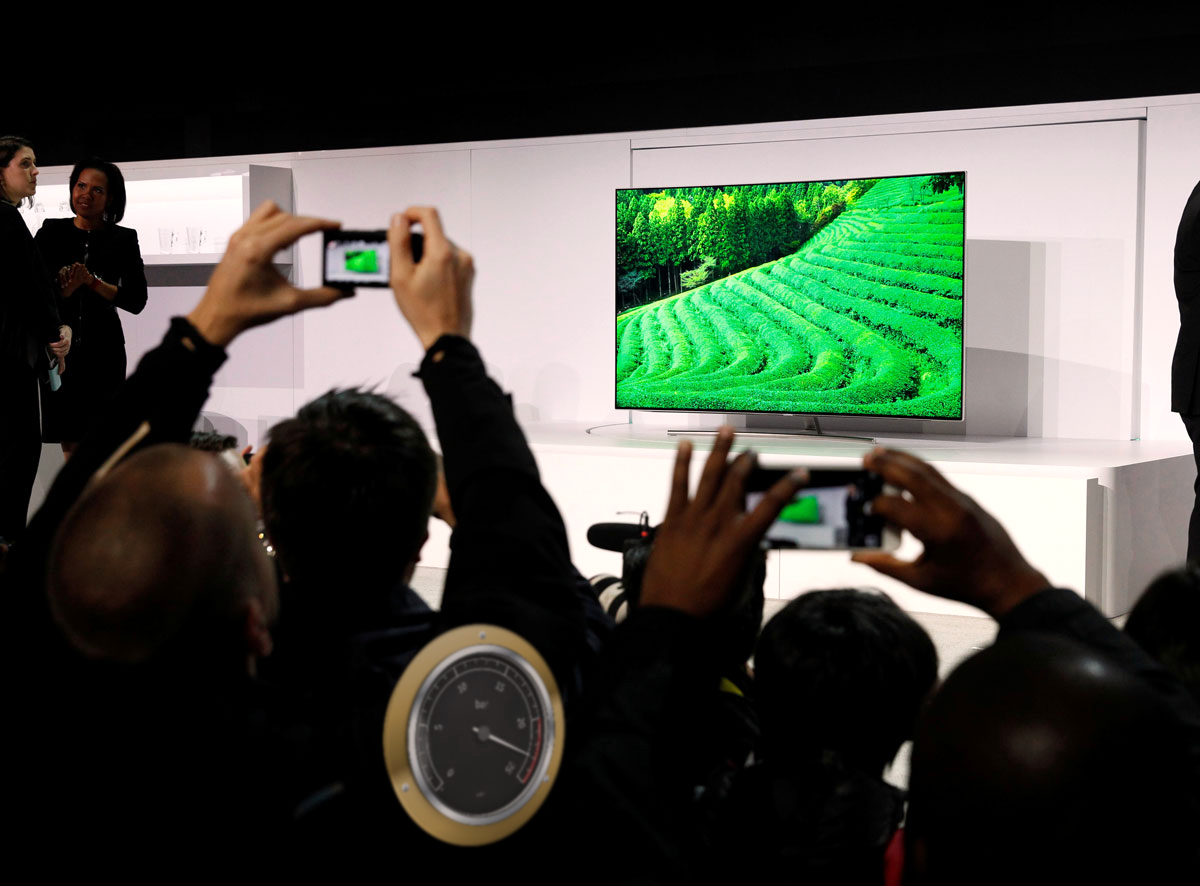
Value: 23 bar
